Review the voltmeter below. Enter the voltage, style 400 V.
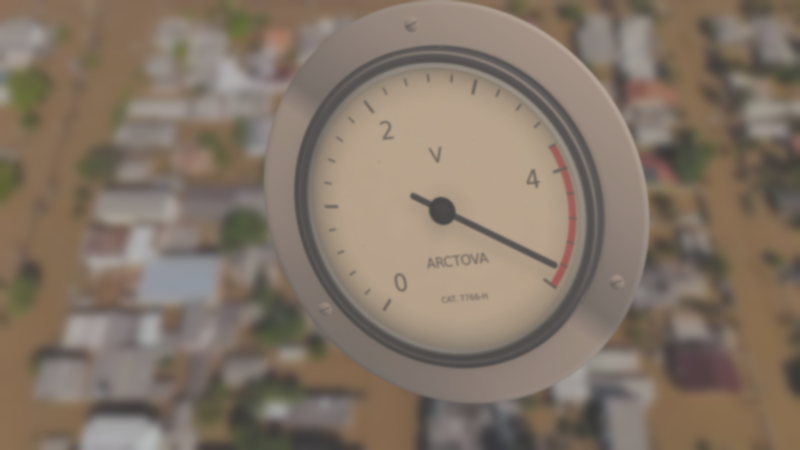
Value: 4.8 V
